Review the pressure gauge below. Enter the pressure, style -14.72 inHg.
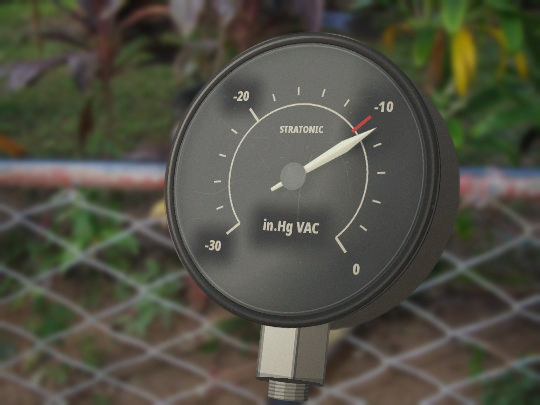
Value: -9 inHg
